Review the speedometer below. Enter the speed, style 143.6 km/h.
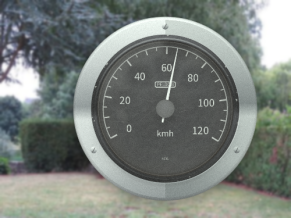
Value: 65 km/h
